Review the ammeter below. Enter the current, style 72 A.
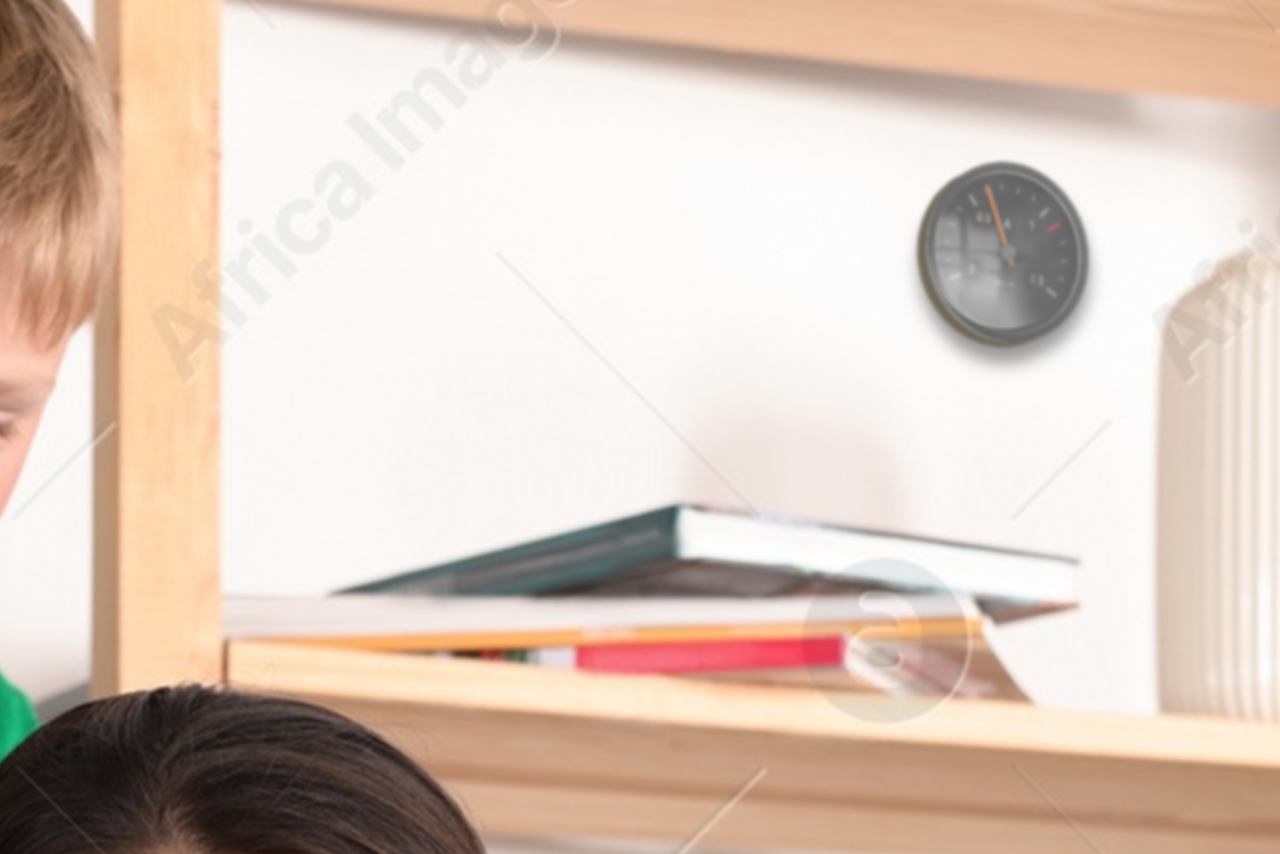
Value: 0.6 A
